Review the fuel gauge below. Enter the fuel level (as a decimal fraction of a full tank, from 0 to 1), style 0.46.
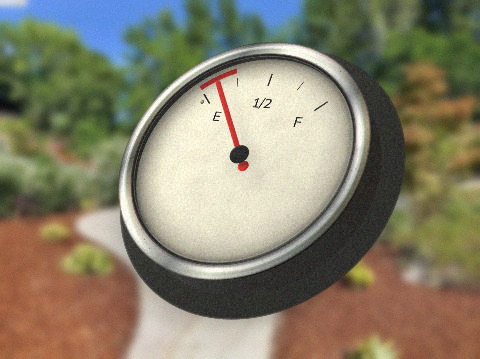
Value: 0.125
